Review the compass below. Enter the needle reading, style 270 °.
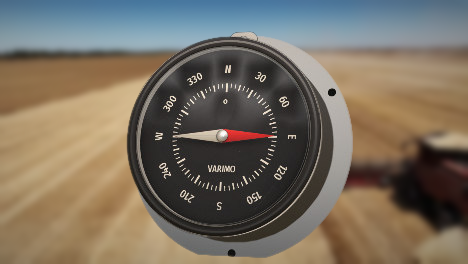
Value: 90 °
